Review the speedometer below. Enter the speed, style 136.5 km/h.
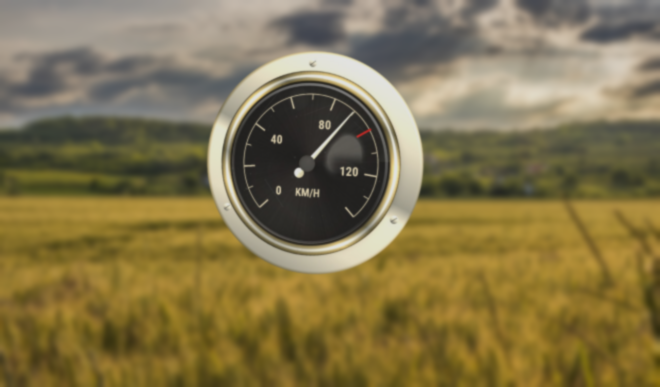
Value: 90 km/h
